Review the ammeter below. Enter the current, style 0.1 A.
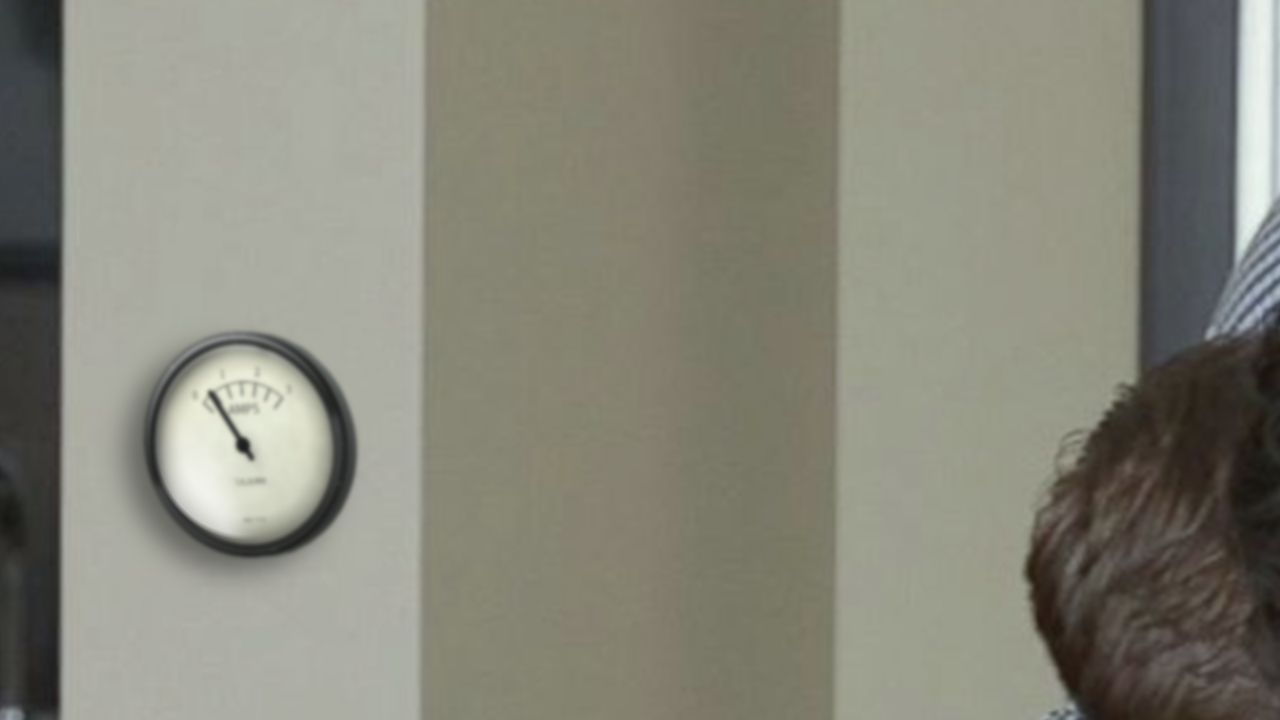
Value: 0.5 A
